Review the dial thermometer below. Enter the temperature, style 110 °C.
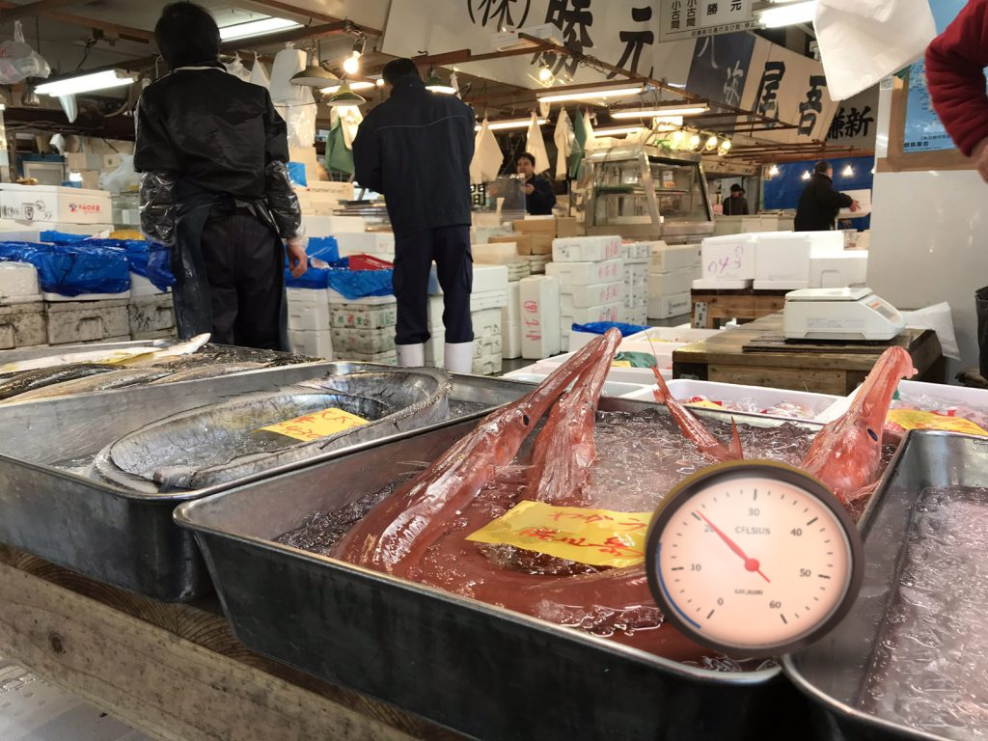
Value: 21 °C
